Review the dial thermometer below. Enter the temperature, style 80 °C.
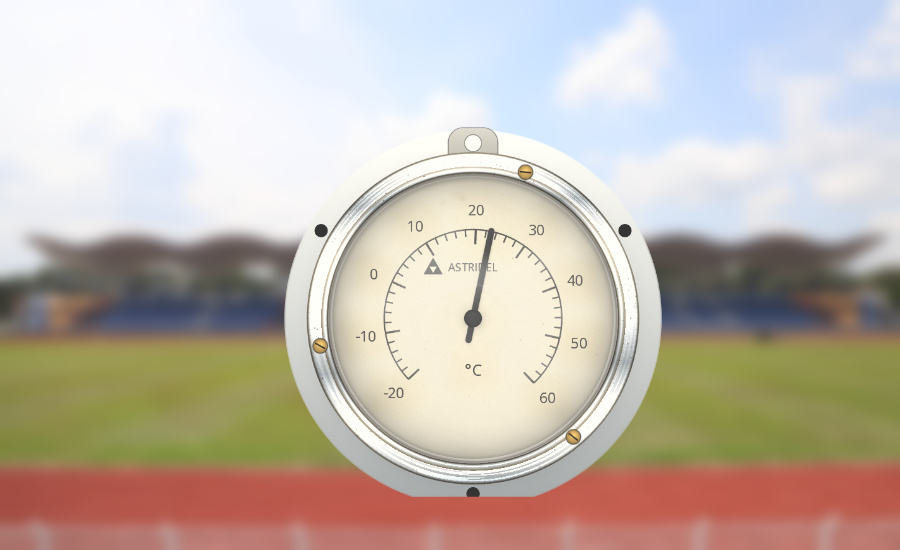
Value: 23 °C
